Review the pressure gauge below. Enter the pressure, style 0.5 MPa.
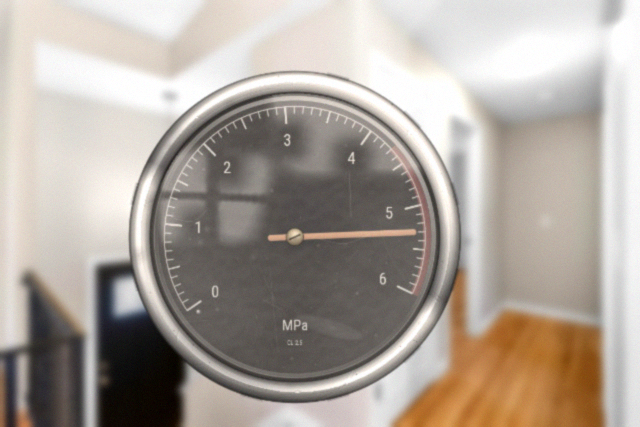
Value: 5.3 MPa
